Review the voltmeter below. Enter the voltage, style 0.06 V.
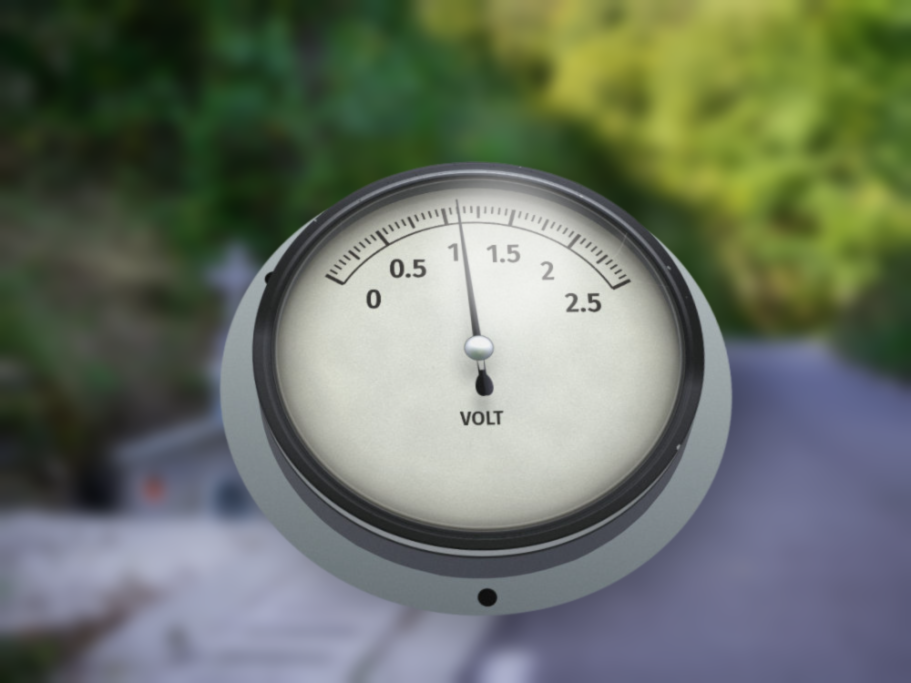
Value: 1.1 V
